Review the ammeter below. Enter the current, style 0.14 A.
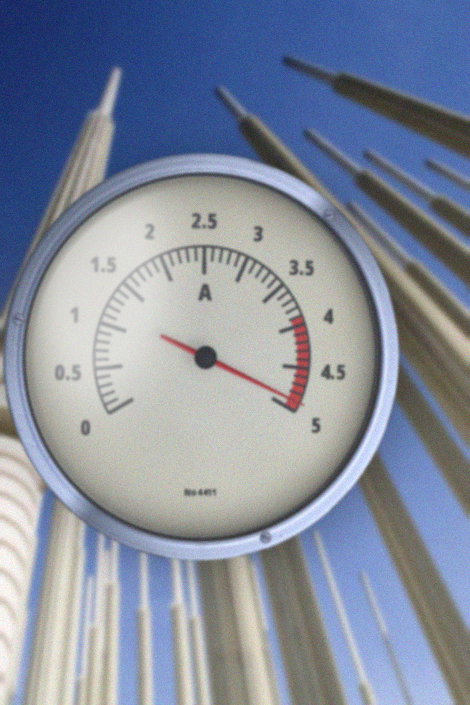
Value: 4.9 A
